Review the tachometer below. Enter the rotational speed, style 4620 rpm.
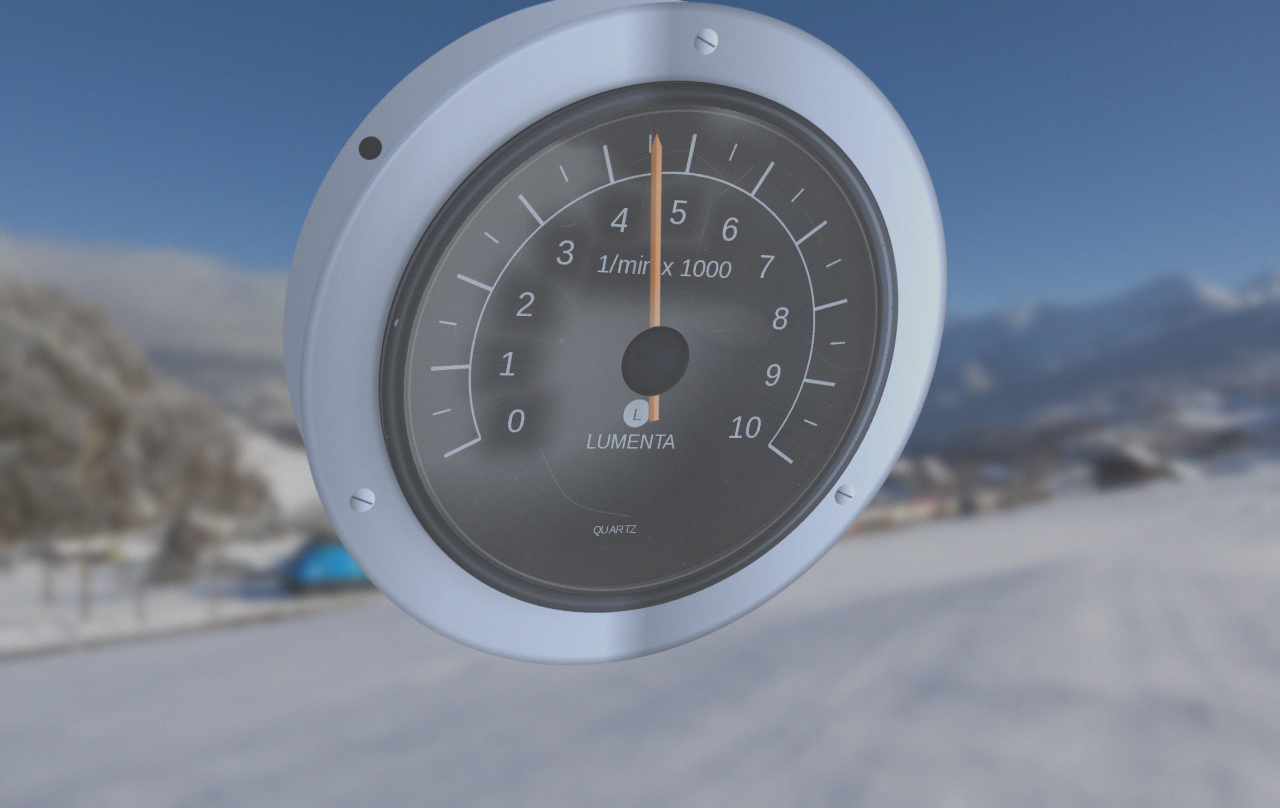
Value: 4500 rpm
